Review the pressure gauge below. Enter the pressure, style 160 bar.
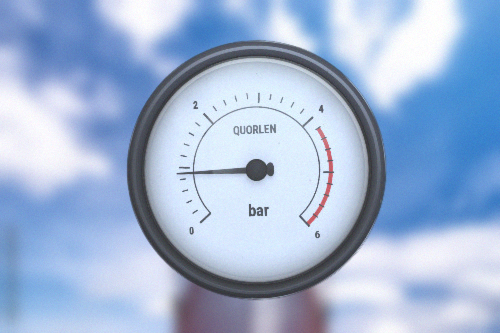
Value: 0.9 bar
